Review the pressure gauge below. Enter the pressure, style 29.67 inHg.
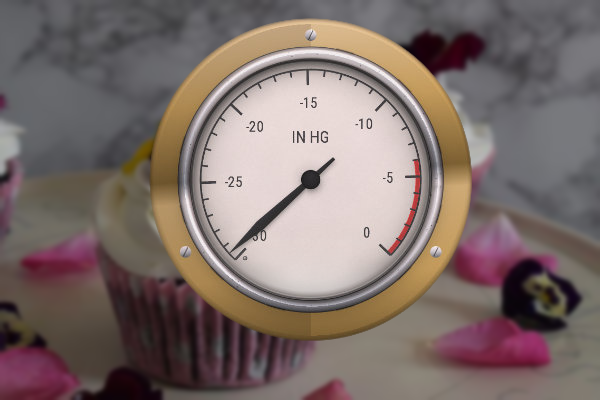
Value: -29.5 inHg
